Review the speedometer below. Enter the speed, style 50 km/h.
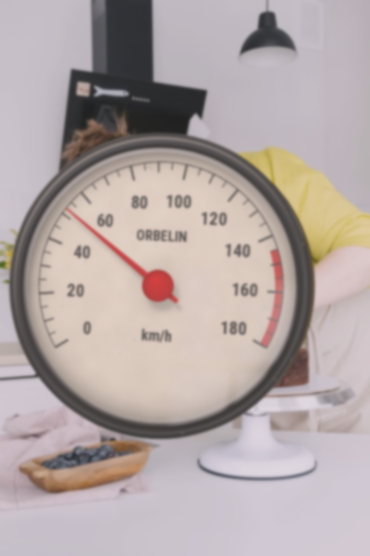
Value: 52.5 km/h
